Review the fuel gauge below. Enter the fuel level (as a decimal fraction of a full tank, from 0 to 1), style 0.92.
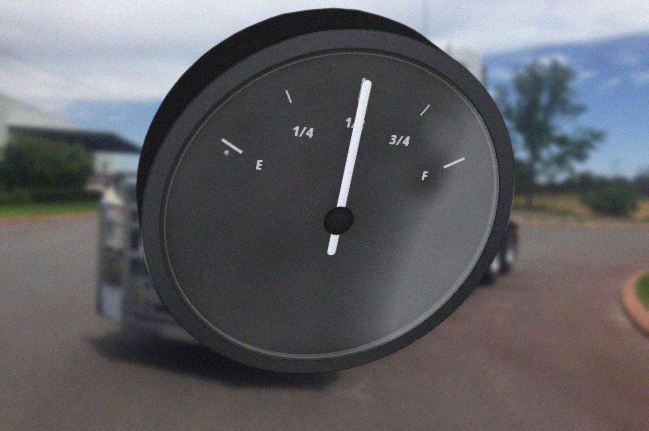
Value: 0.5
